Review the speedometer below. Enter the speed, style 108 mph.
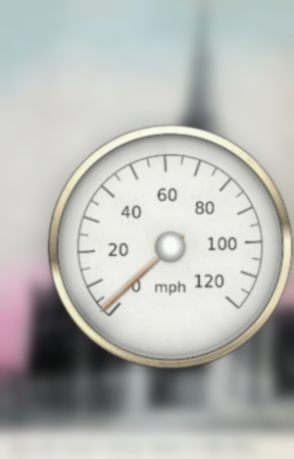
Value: 2.5 mph
